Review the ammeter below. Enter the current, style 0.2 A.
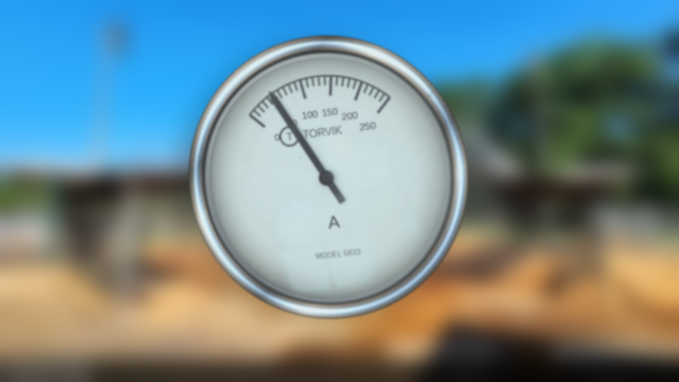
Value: 50 A
